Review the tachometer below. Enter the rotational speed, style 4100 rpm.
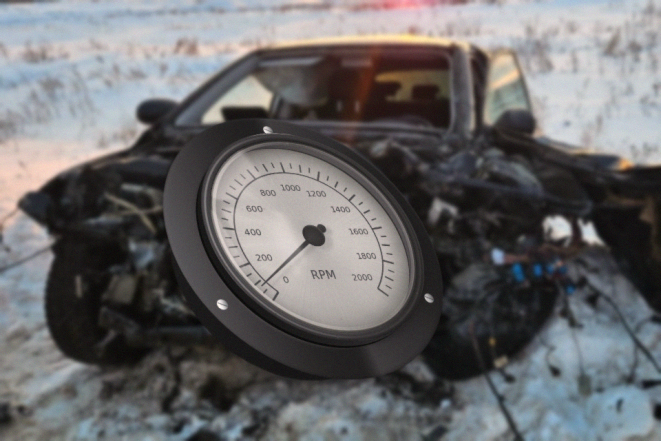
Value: 75 rpm
